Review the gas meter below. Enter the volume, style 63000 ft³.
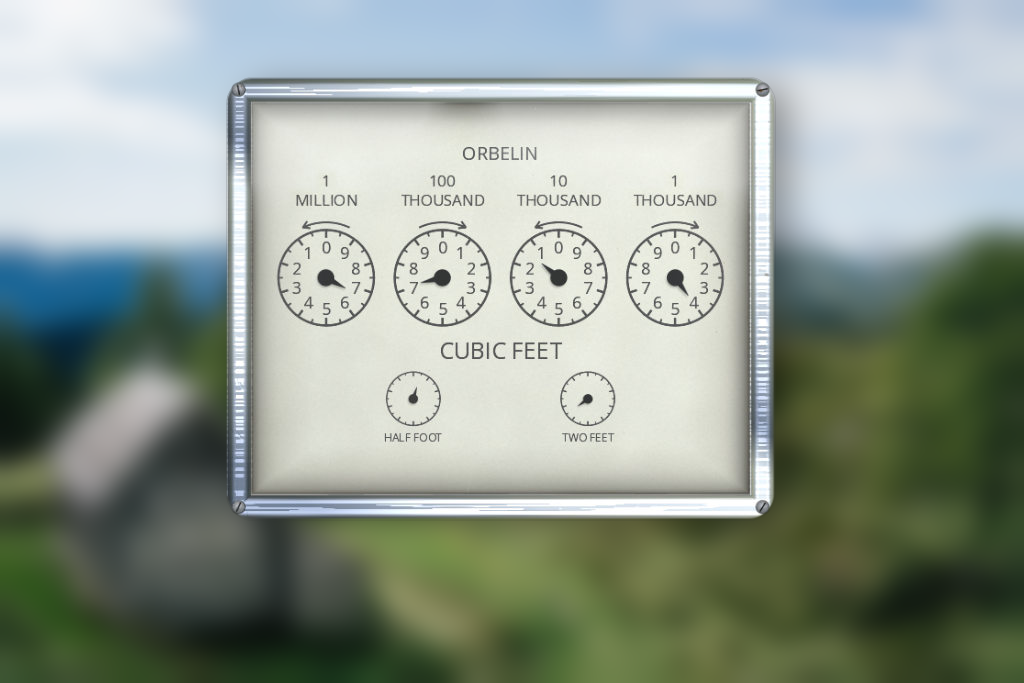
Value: 671400 ft³
